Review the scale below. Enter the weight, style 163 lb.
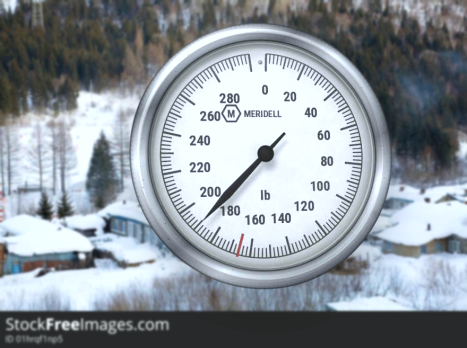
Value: 190 lb
